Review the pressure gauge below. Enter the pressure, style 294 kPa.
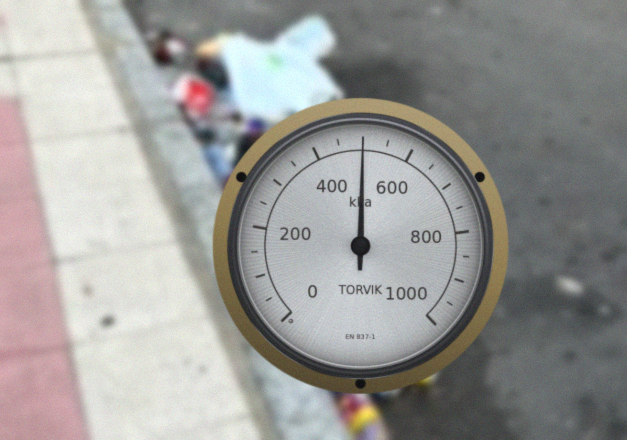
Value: 500 kPa
